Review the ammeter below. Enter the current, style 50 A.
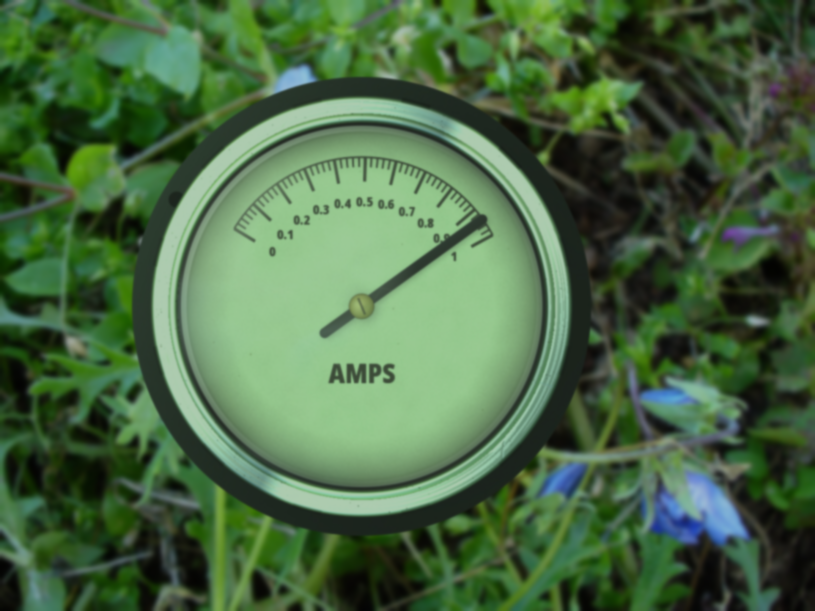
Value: 0.94 A
